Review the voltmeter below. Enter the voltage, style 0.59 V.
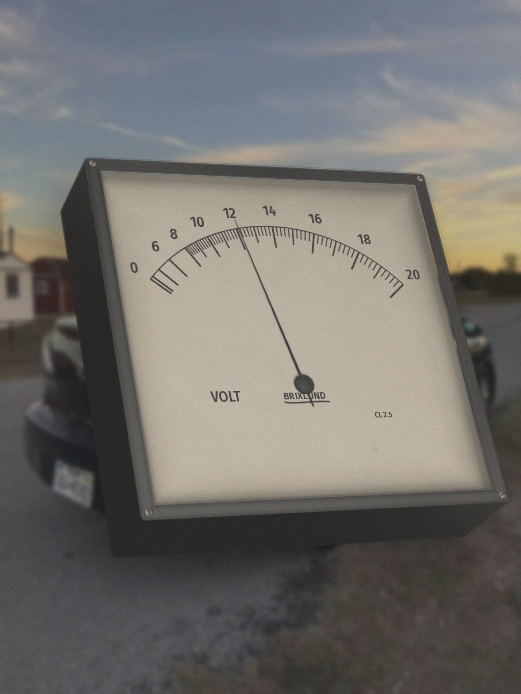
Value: 12 V
